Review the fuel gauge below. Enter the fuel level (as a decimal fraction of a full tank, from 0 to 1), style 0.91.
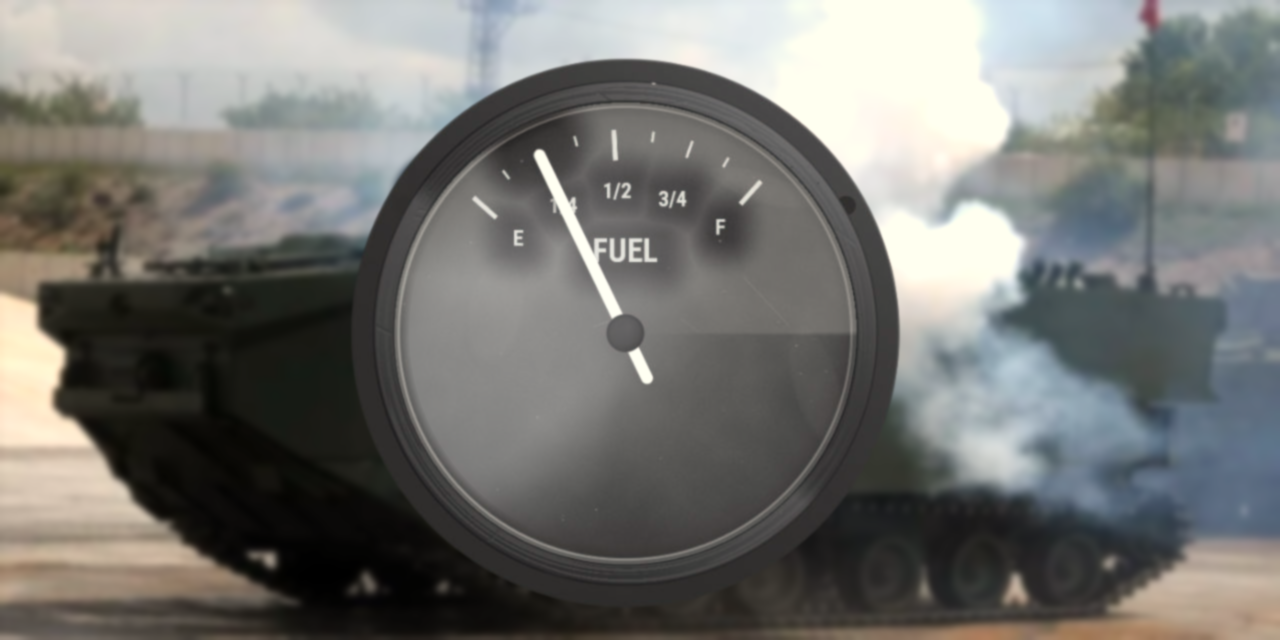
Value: 0.25
